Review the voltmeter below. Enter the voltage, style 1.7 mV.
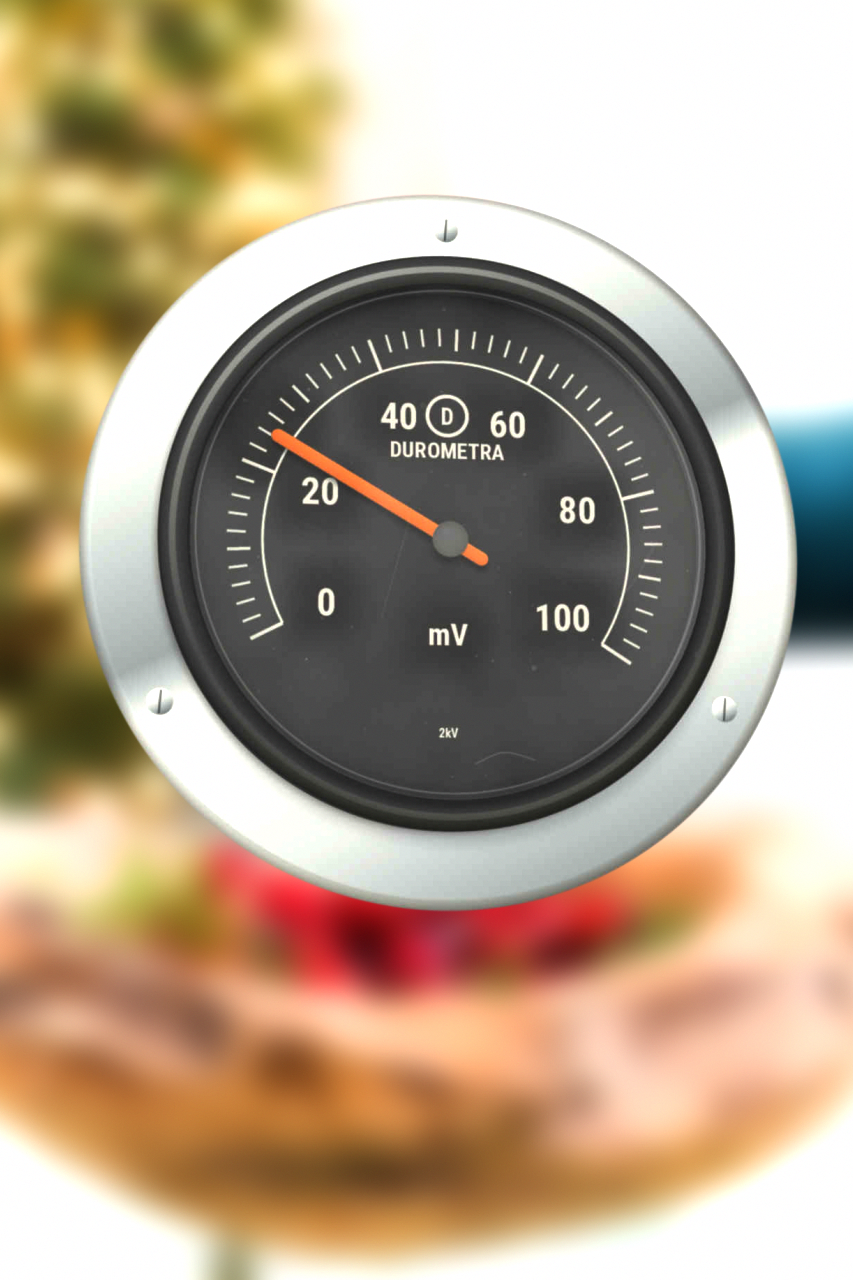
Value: 24 mV
